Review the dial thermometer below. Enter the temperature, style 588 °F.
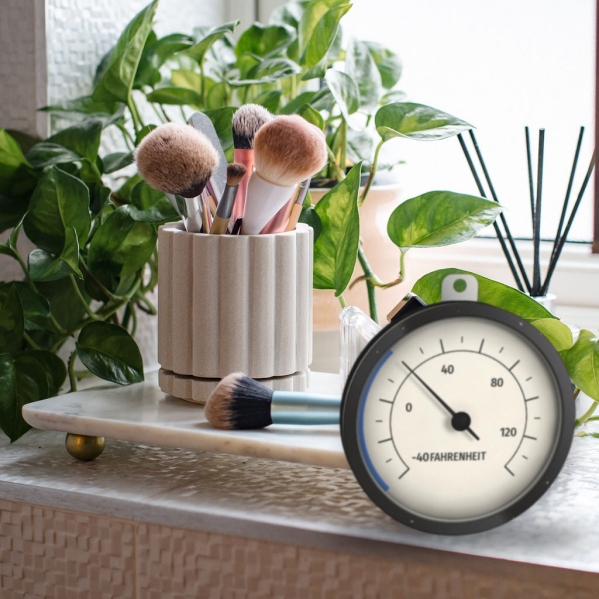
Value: 20 °F
